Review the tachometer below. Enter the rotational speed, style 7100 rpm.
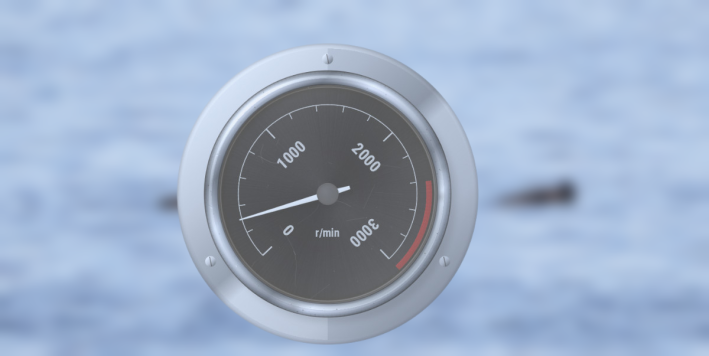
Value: 300 rpm
